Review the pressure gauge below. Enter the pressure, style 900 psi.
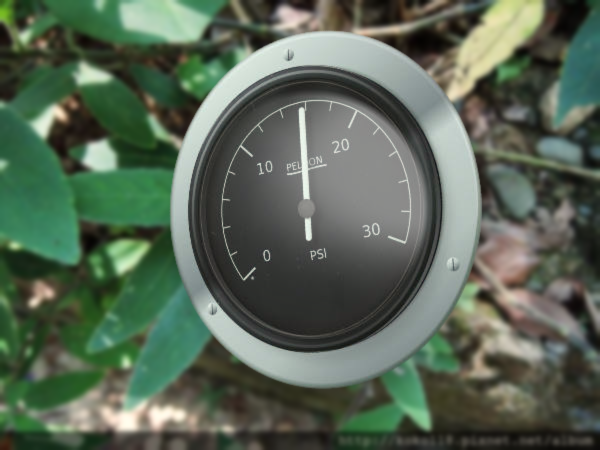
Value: 16 psi
